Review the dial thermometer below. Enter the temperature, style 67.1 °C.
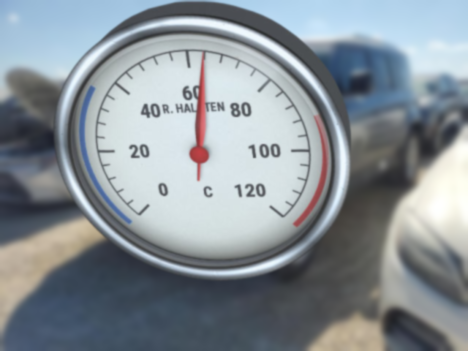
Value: 64 °C
